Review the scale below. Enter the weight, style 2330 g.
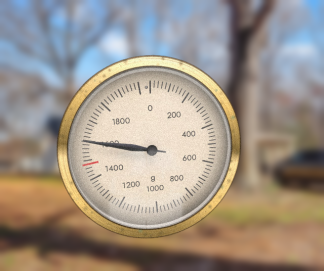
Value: 1600 g
